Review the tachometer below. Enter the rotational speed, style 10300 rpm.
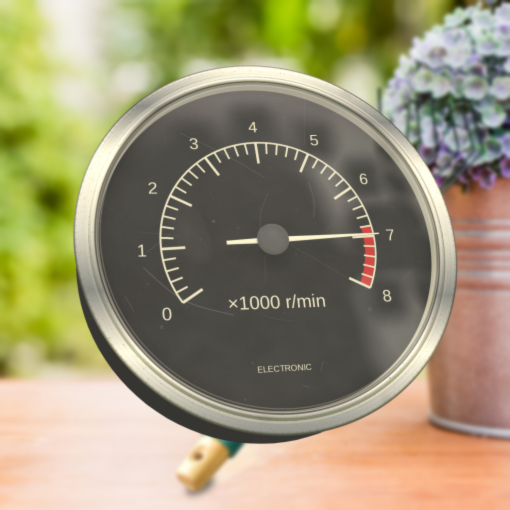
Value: 7000 rpm
